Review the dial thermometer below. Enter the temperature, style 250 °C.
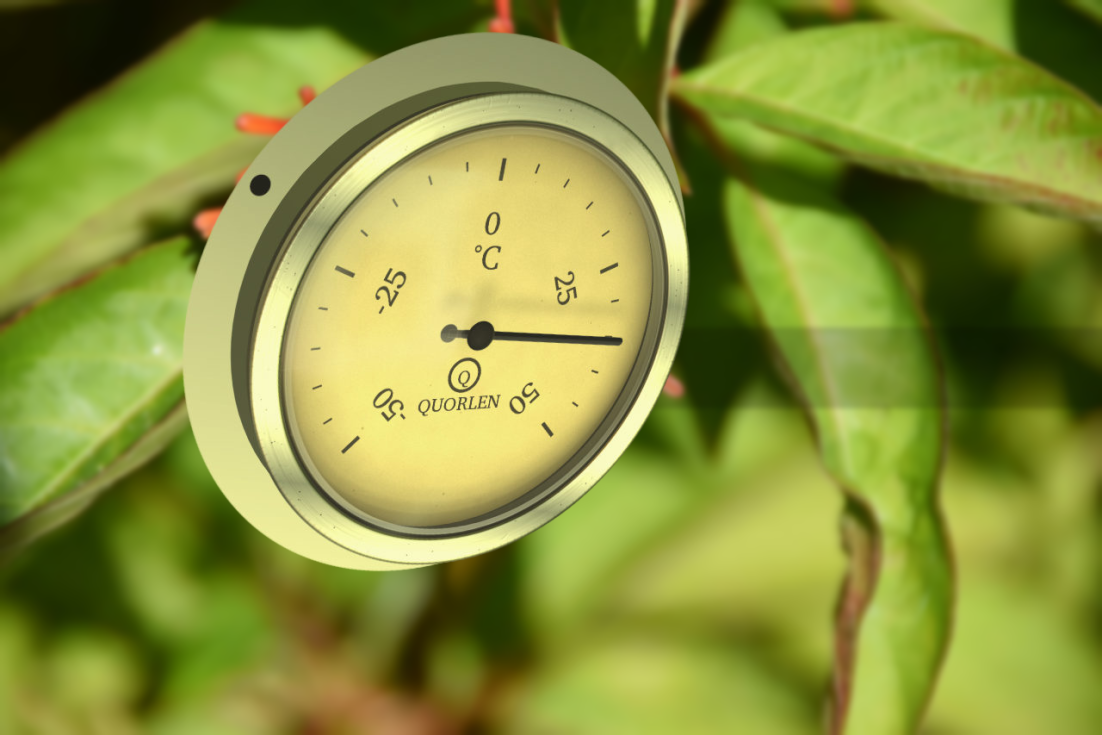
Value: 35 °C
